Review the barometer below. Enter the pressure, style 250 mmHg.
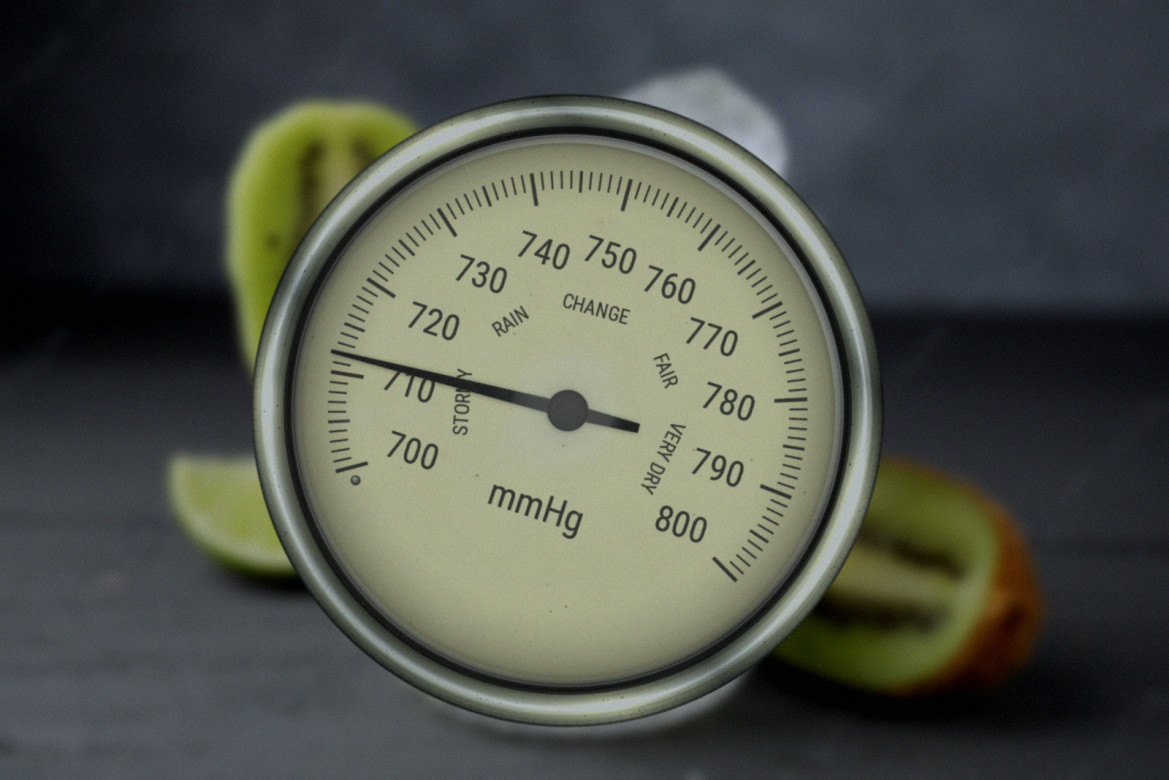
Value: 712 mmHg
